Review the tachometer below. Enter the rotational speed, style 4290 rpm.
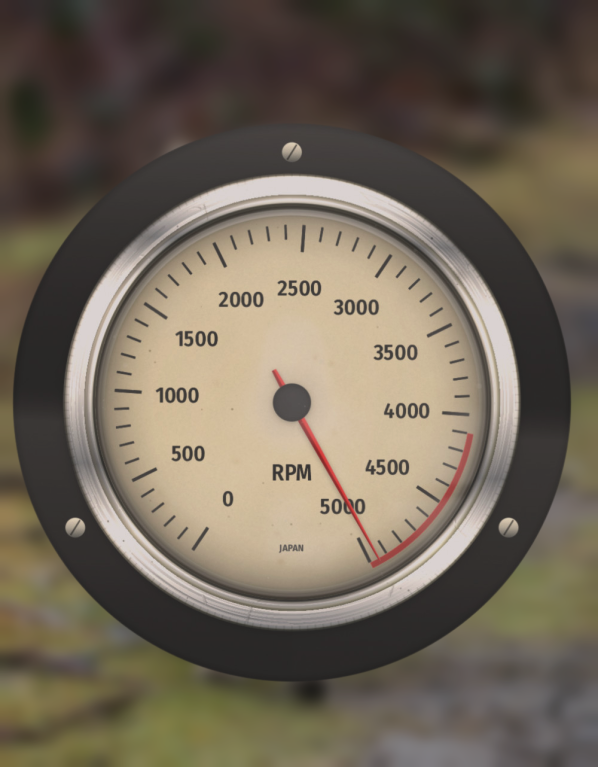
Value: 4950 rpm
